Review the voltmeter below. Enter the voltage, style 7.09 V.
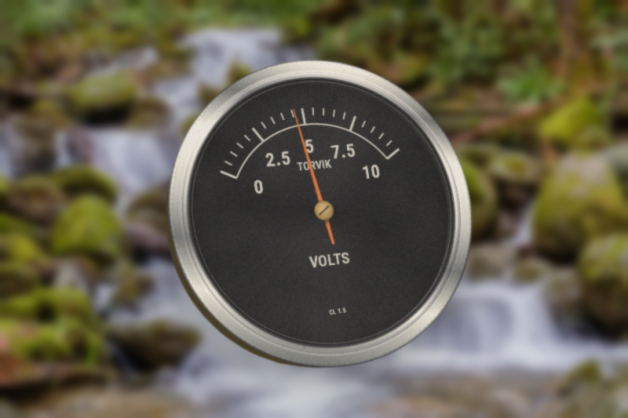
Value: 4.5 V
